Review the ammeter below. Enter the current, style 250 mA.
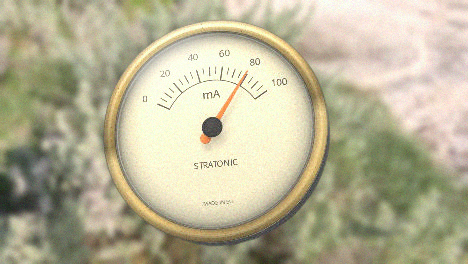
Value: 80 mA
